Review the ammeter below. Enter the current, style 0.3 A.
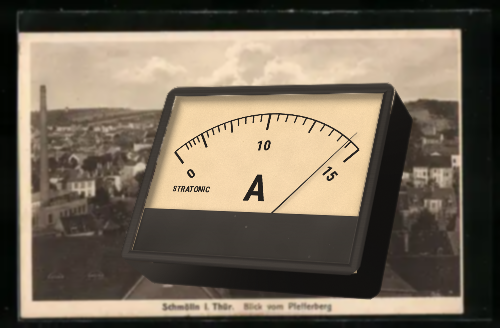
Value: 14.5 A
